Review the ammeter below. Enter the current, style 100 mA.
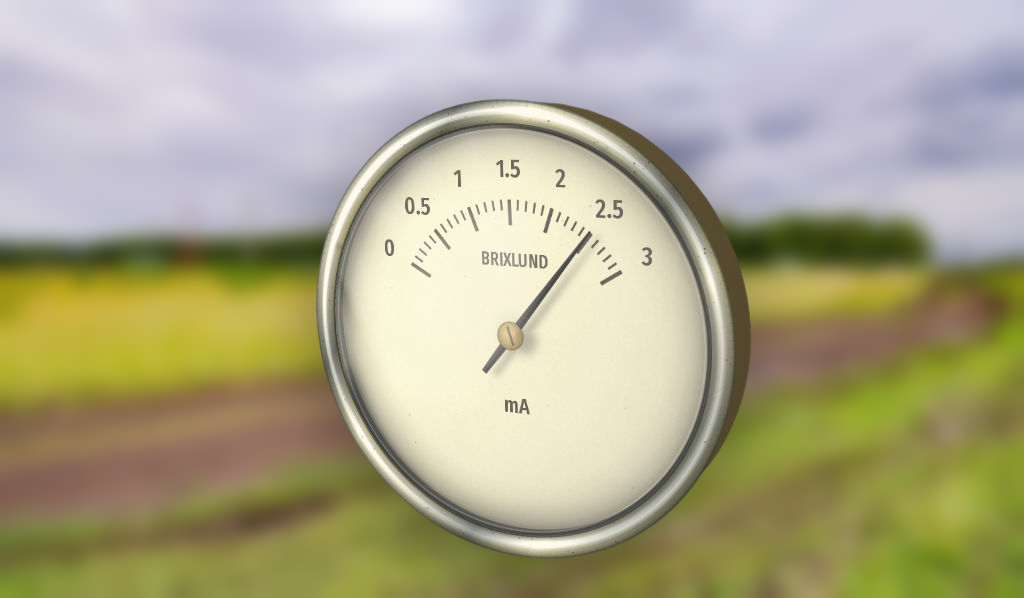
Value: 2.5 mA
